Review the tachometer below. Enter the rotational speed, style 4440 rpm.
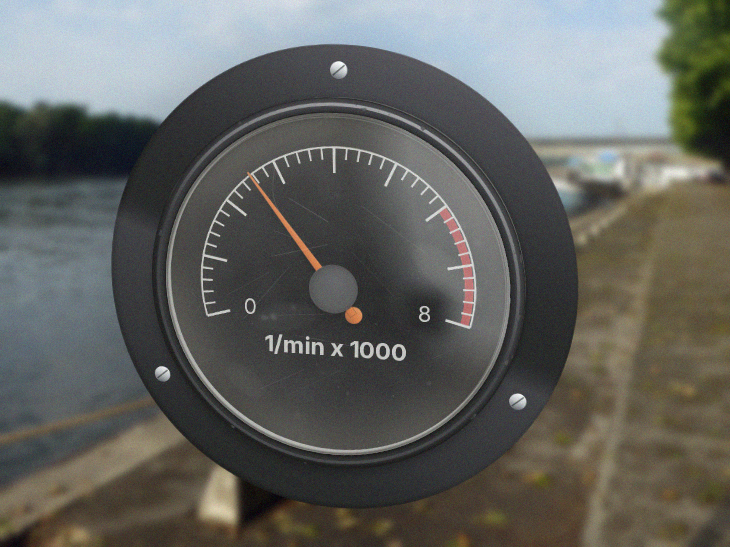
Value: 2600 rpm
